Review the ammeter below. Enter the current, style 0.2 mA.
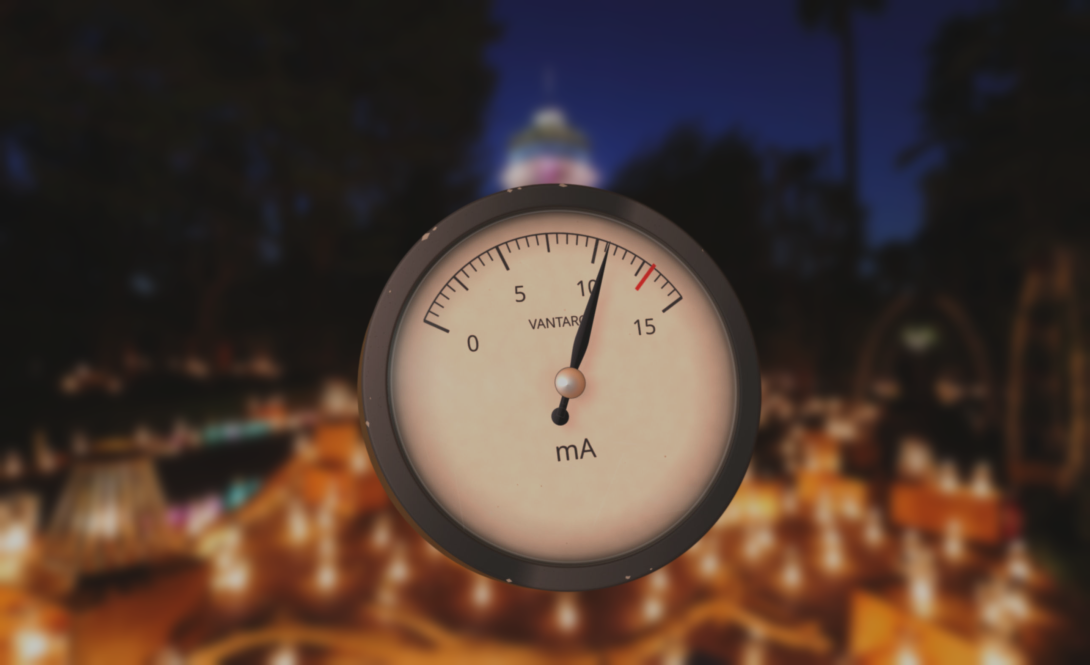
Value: 10.5 mA
